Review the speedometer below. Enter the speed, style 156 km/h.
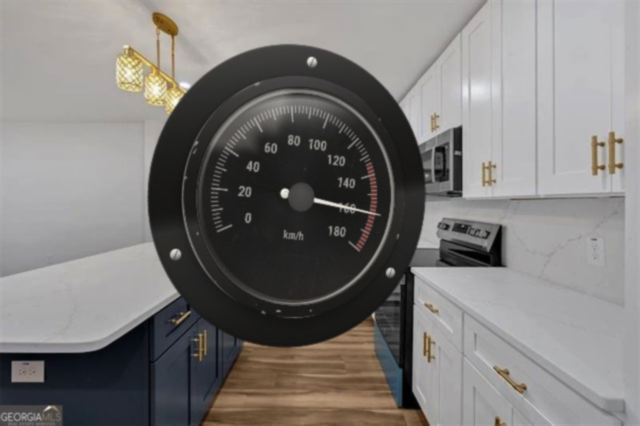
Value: 160 km/h
